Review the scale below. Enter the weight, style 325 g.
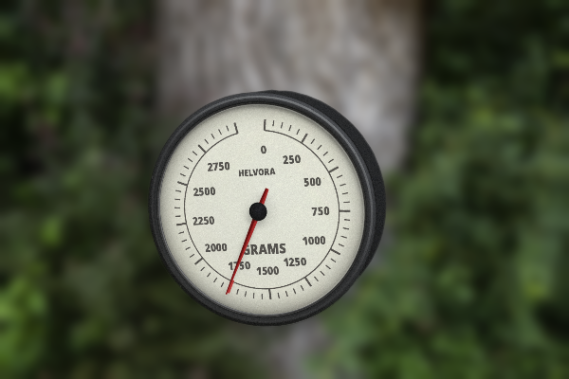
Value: 1750 g
